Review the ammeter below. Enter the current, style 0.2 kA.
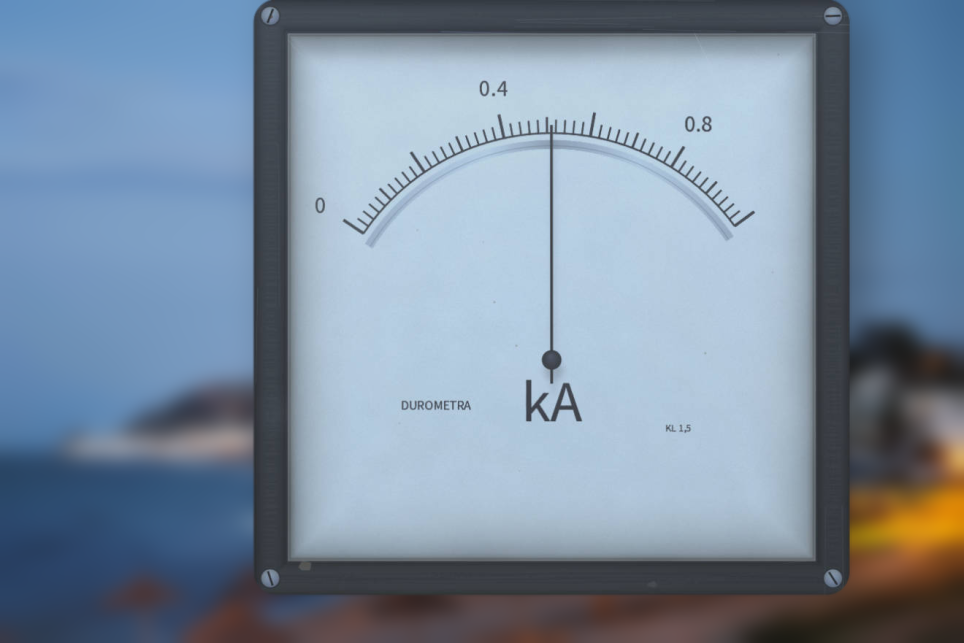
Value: 0.51 kA
